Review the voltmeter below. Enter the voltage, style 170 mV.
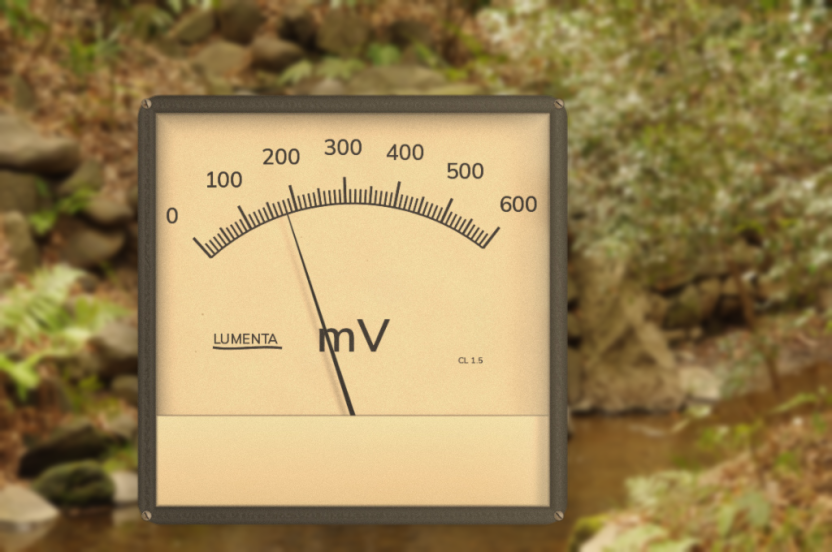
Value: 180 mV
